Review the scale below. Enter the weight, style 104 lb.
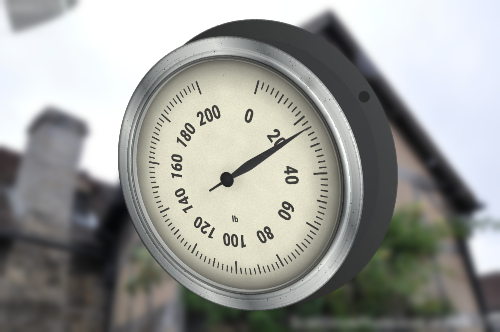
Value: 24 lb
